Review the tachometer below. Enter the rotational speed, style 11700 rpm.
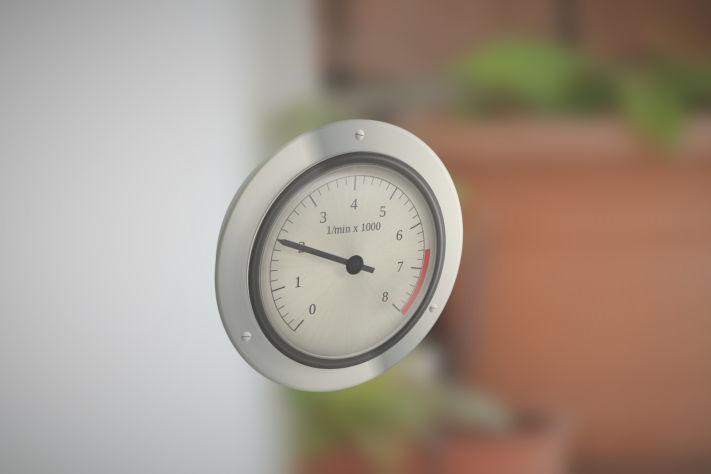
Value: 2000 rpm
